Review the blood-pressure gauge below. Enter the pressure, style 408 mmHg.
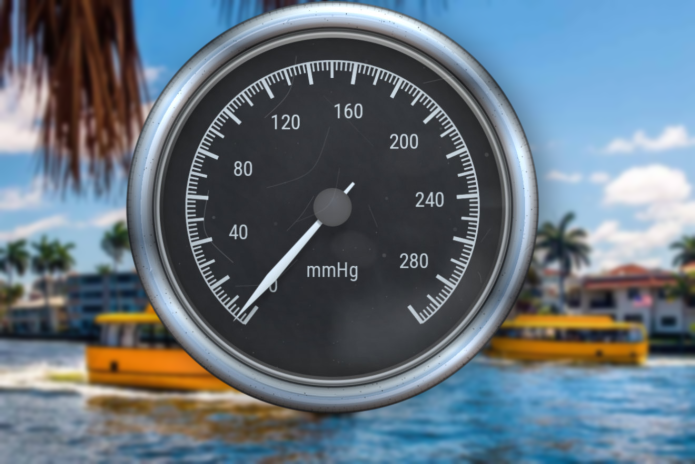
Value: 4 mmHg
